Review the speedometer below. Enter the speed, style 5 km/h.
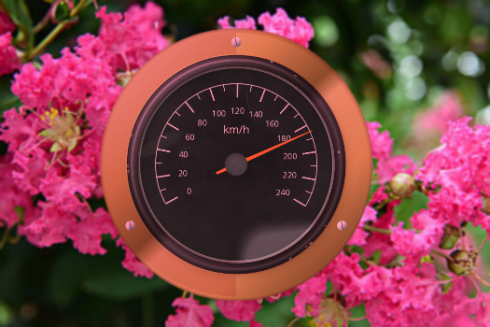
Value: 185 km/h
